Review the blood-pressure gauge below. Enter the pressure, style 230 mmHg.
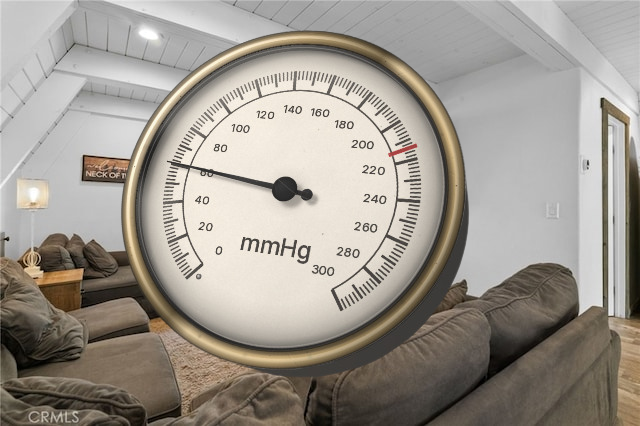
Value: 60 mmHg
